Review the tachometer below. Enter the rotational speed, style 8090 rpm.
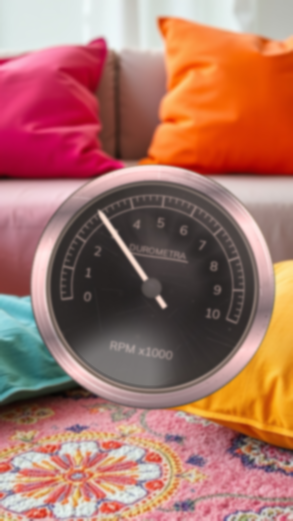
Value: 3000 rpm
